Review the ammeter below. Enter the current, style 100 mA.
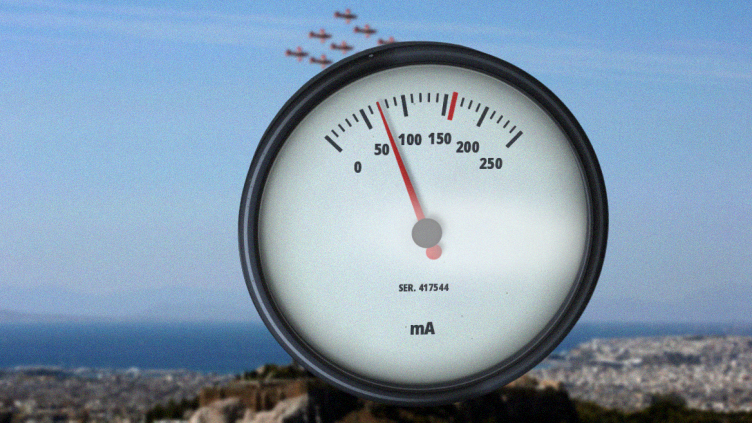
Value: 70 mA
